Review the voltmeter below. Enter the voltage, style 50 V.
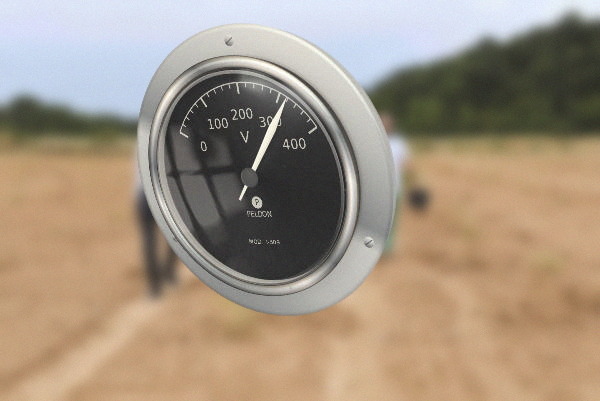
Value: 320 V
